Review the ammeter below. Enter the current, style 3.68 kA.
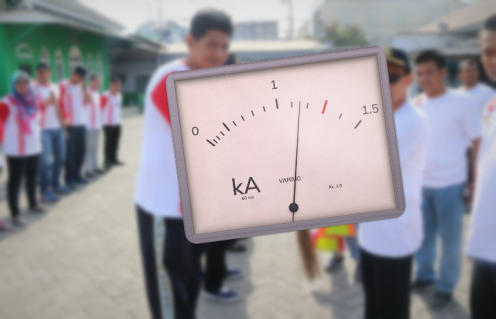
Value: 1.15 kA
